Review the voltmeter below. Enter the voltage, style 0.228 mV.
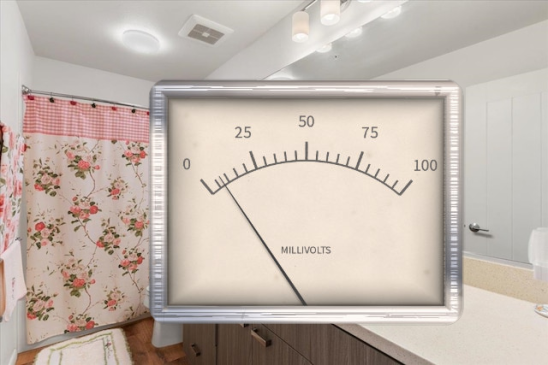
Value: 7.5 mV
